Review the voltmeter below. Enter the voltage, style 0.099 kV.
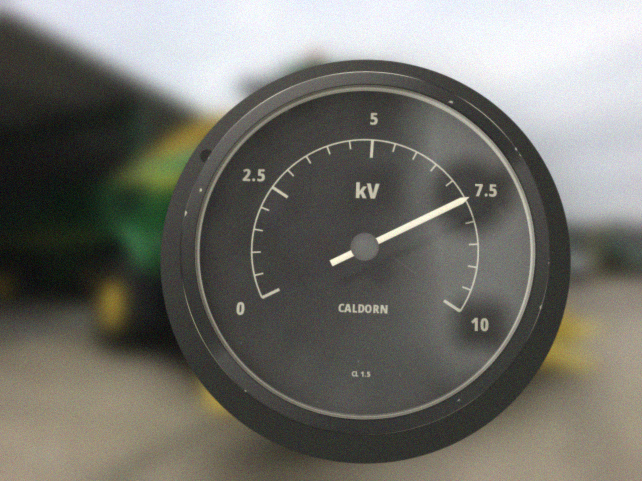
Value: 7.5 kV
